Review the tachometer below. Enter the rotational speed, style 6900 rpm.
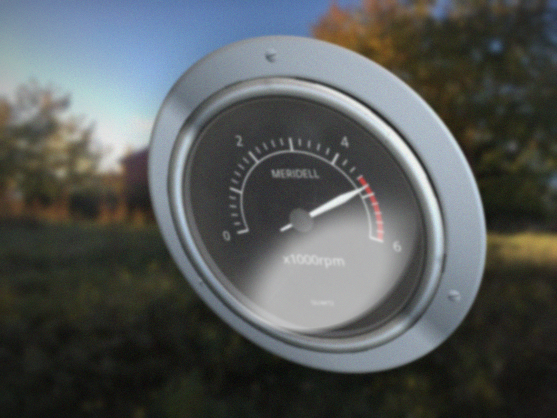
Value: 4800 rpm
